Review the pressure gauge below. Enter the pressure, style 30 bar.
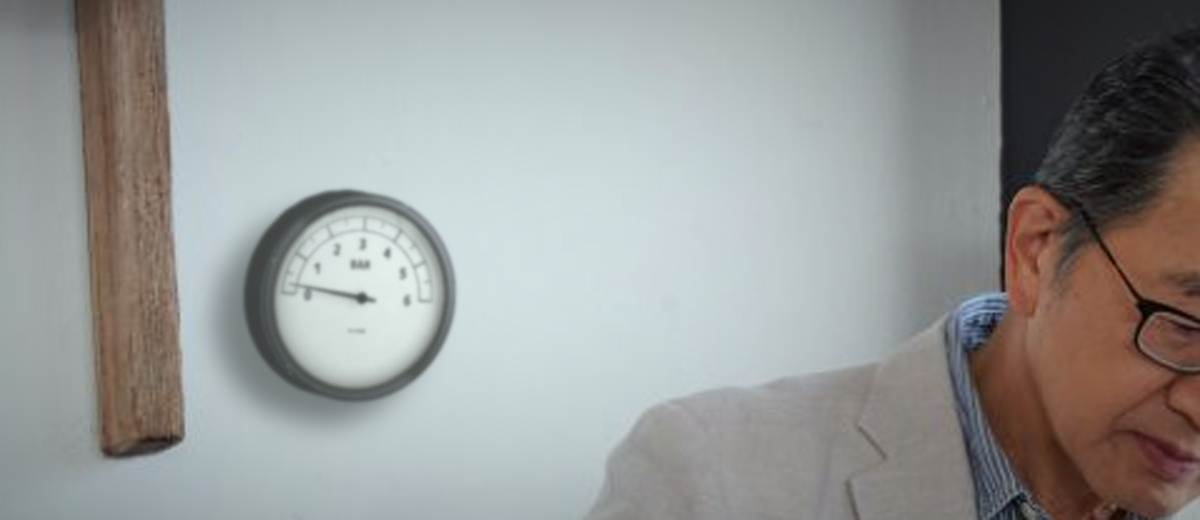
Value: 0.25 bar
